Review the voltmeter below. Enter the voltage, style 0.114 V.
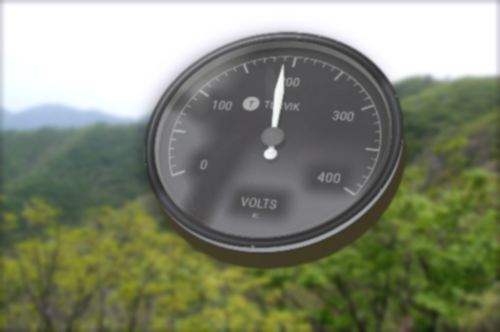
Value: 190 V
